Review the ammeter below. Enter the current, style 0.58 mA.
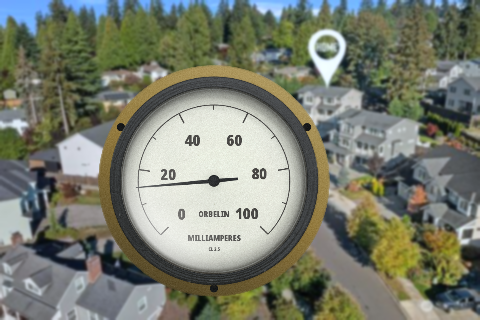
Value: 15 mA
